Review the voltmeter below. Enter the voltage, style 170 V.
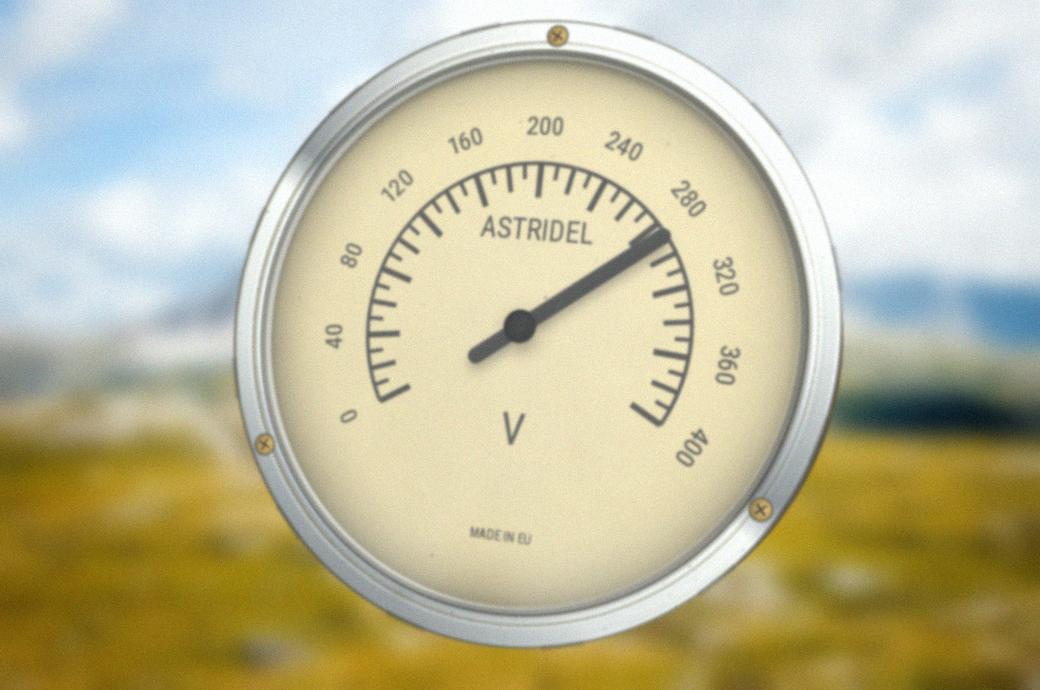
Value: 290 V
